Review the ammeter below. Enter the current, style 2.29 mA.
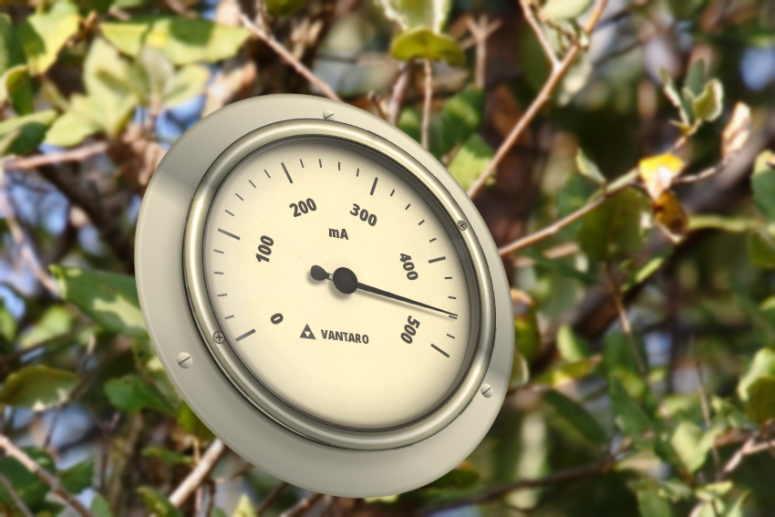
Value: 460 mA
